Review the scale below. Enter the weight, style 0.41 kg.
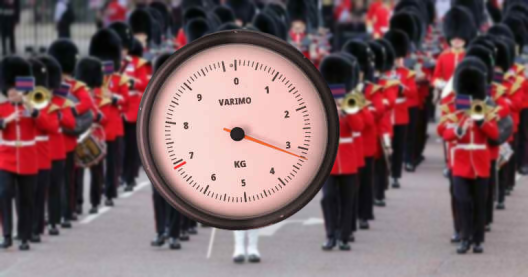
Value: 3.2 kg
